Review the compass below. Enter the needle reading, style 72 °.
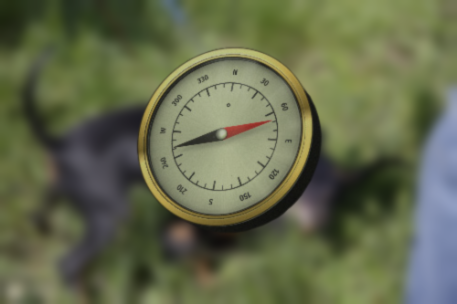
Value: 70 °
